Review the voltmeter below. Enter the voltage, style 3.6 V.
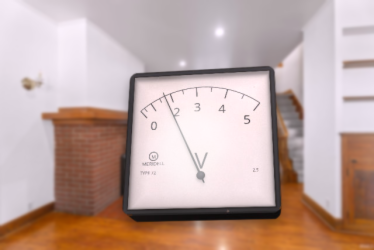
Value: 1.75 V
